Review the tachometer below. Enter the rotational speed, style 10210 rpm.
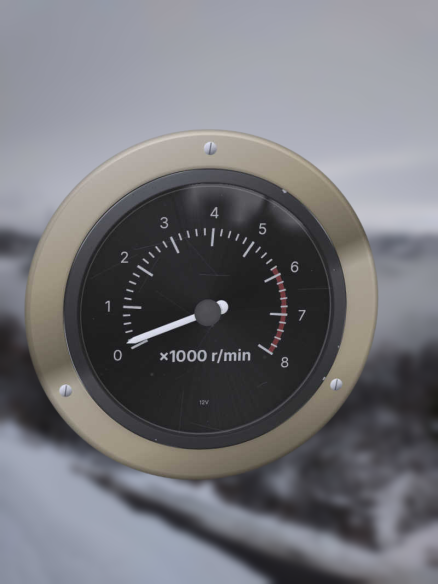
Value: 200 rpm
